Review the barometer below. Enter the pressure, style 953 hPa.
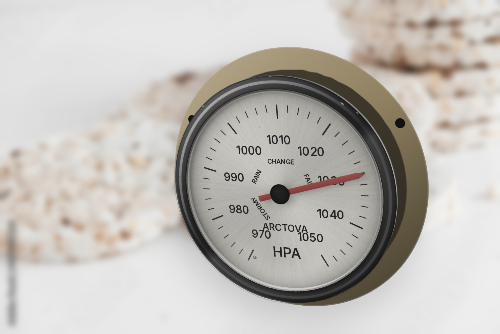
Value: 1030 hPa
